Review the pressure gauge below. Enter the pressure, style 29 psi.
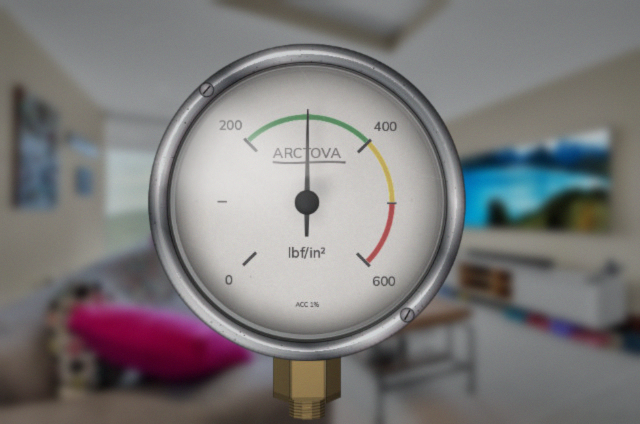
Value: 300 psi
